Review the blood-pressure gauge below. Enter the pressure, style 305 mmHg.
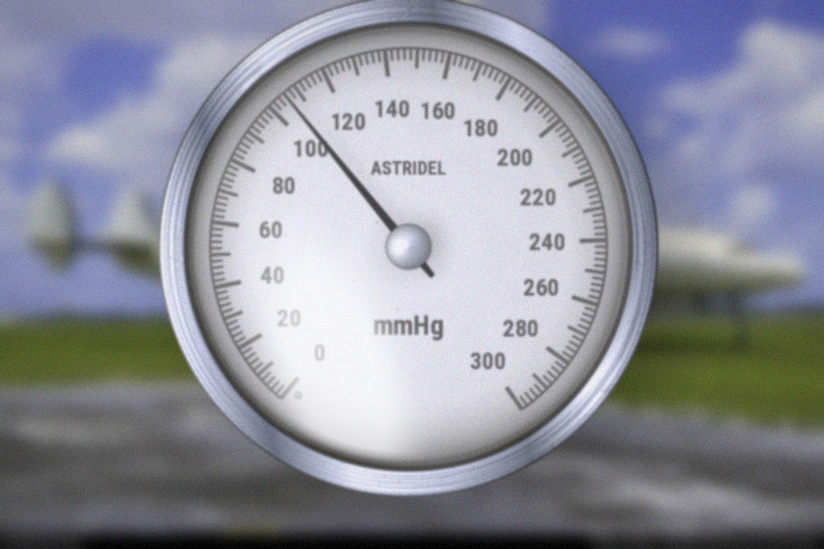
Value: 106 mmHg
